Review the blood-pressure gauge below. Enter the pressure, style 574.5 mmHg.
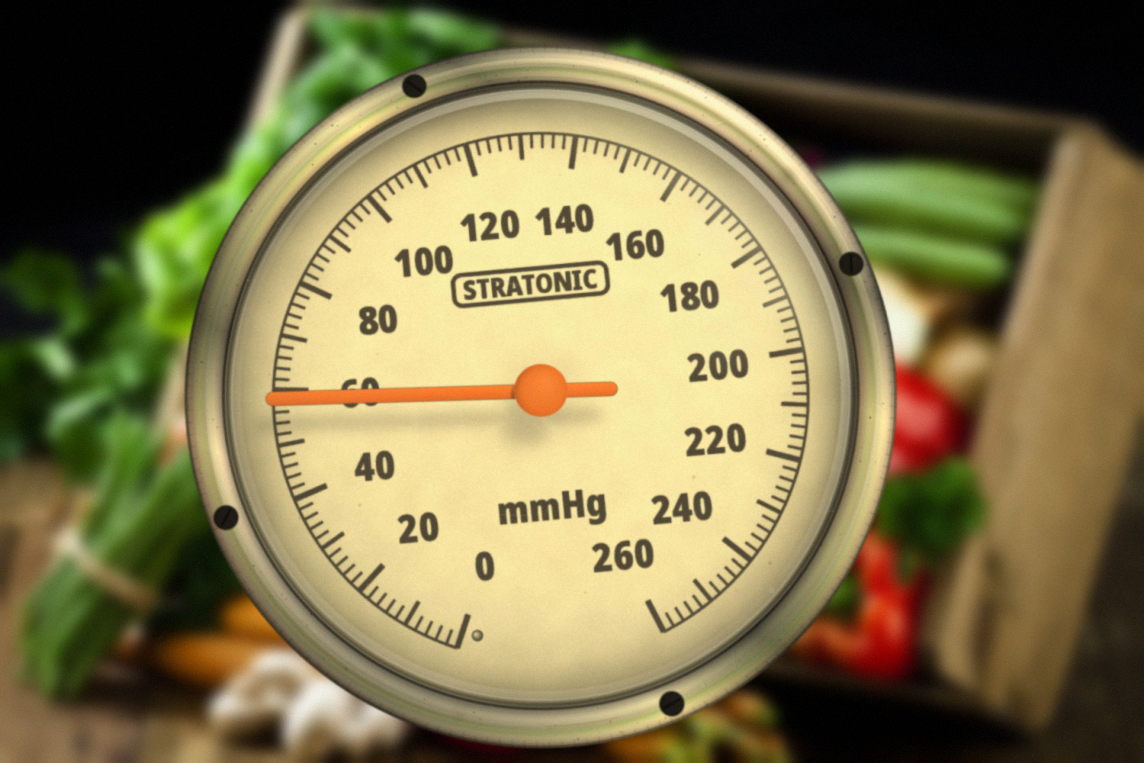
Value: 58 mmHg
